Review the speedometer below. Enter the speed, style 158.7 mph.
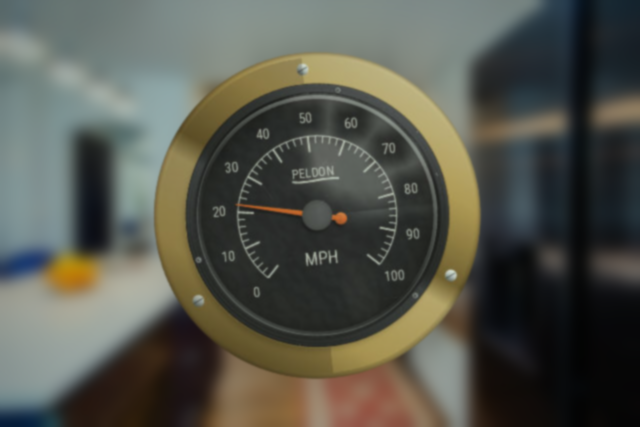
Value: 22 mph
